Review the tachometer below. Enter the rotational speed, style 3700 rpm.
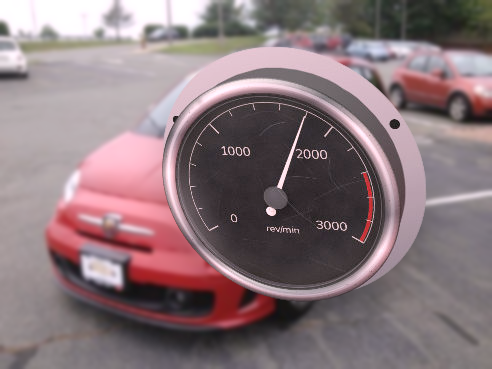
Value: 1800 rpm
